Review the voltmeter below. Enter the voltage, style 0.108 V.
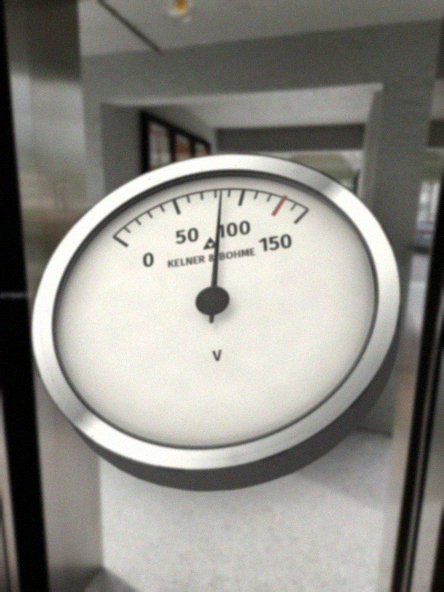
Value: 85 V
